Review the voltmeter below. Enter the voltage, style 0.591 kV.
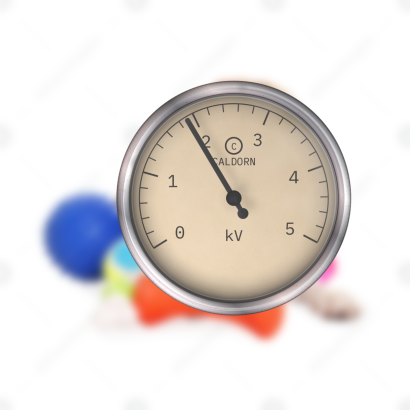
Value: 1.9 kV
